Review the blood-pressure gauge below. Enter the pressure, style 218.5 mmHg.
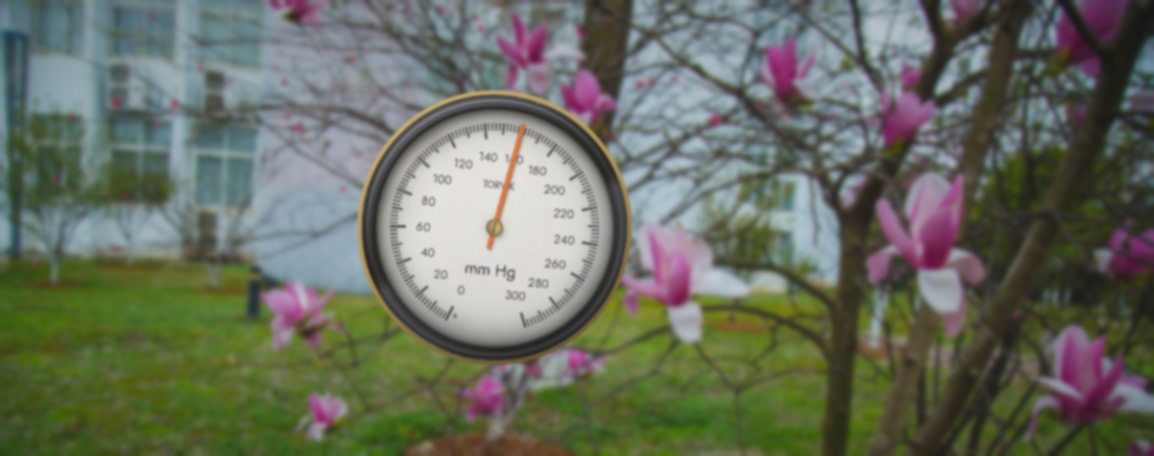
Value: 160 mmHg
